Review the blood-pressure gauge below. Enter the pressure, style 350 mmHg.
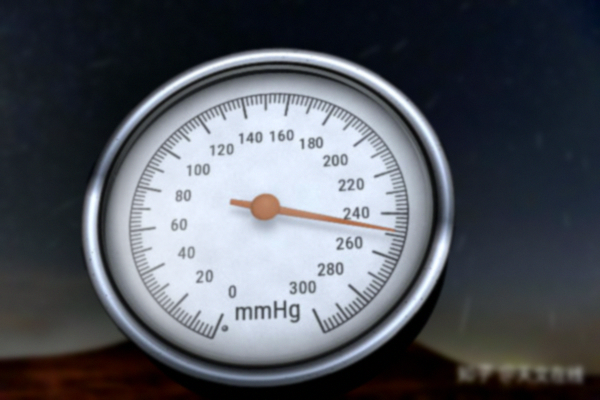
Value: 250 mmHg
